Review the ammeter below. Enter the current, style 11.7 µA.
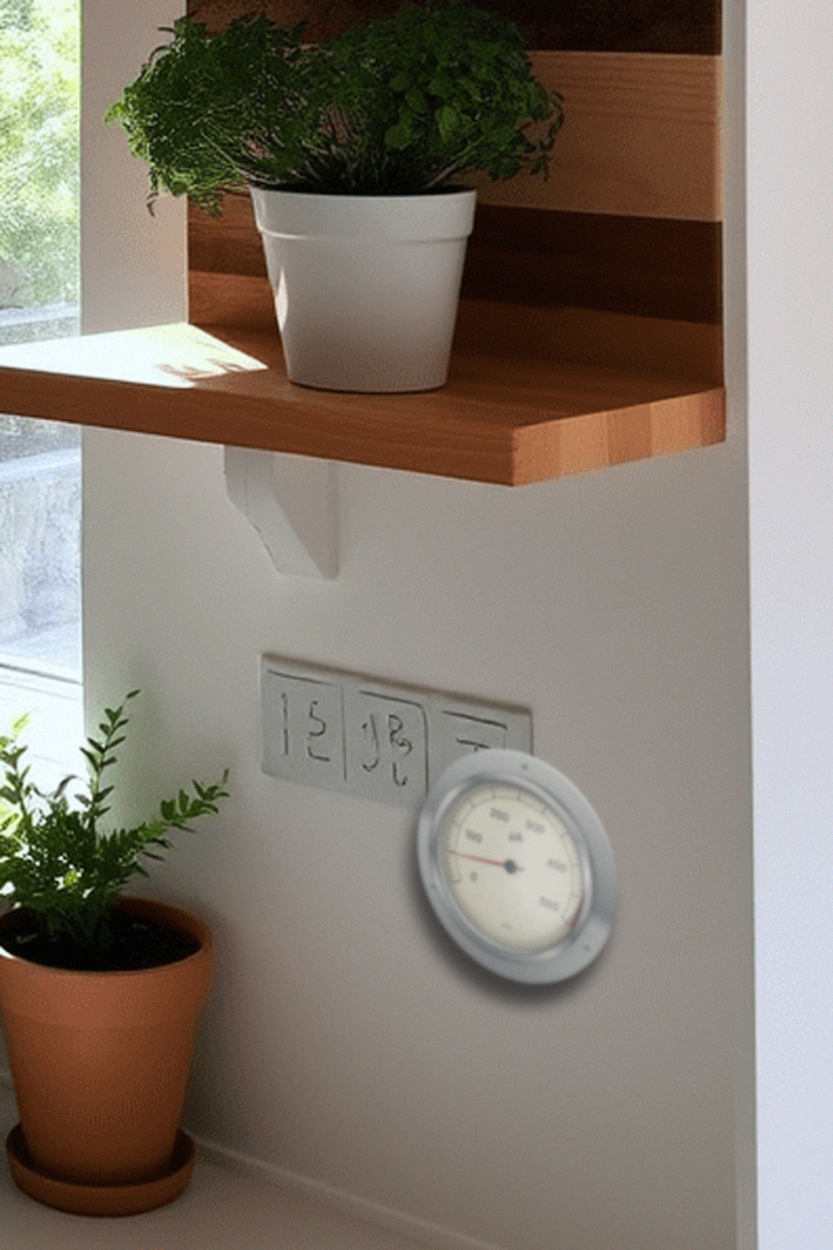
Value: 50 µA
